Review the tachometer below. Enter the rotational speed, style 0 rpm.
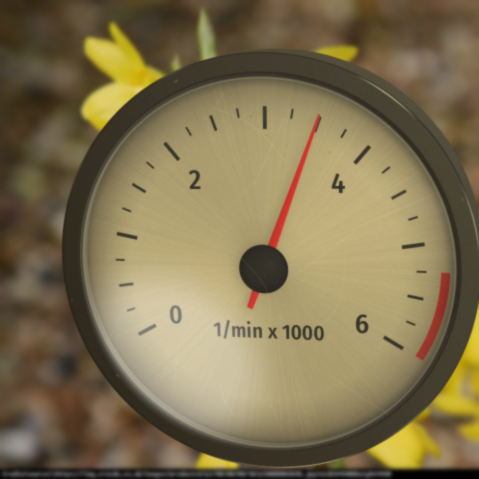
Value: 3500 rpm
